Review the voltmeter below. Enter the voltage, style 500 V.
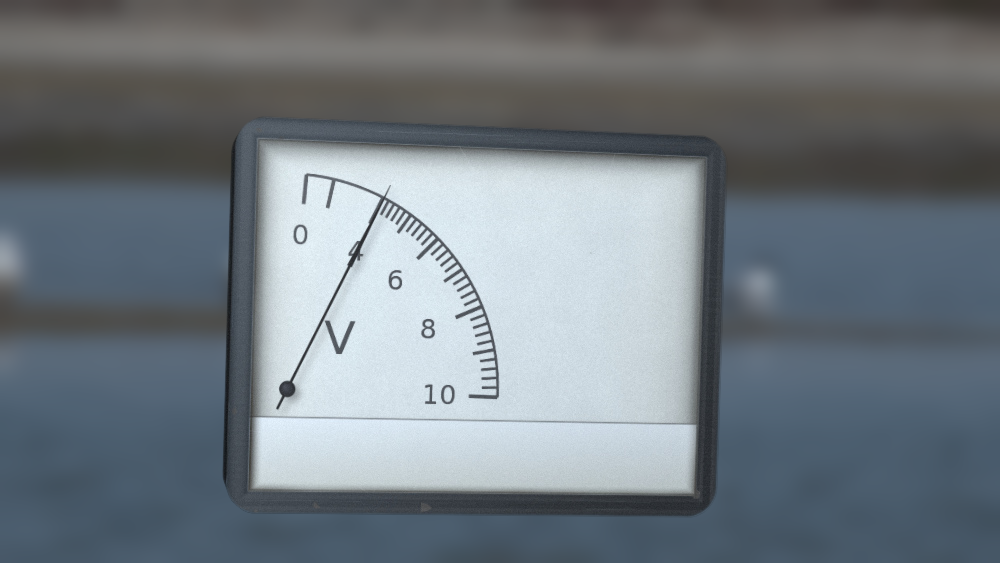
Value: 4 V
